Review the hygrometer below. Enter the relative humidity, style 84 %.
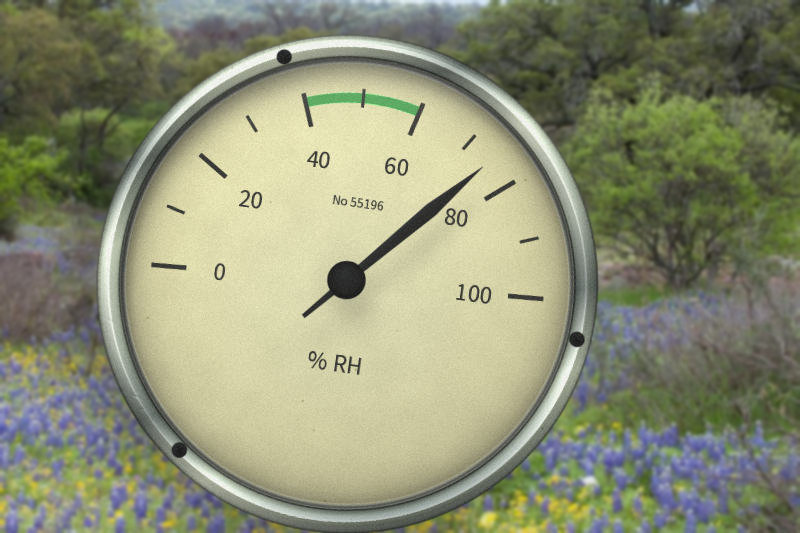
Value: 75 %
